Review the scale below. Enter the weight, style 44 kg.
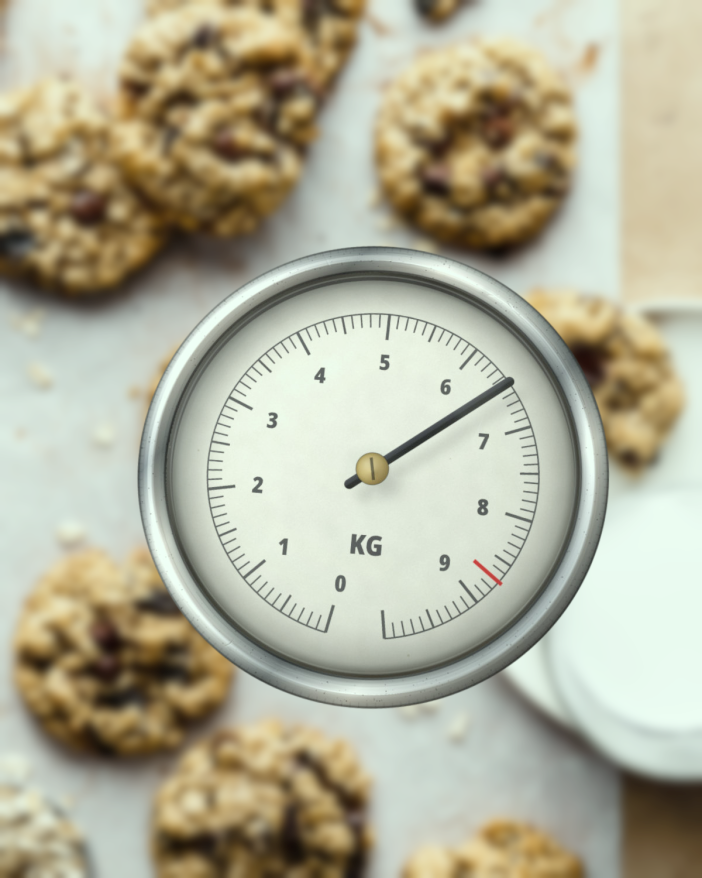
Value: 6.5 kg
